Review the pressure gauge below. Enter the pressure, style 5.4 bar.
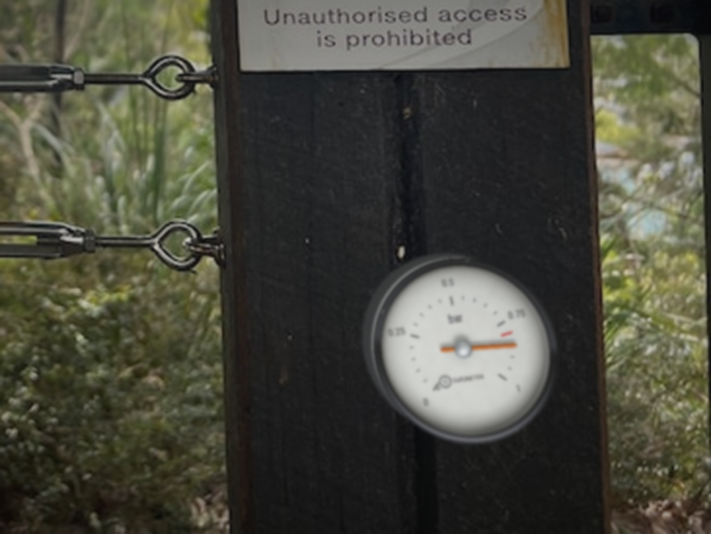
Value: 0.85 bar
